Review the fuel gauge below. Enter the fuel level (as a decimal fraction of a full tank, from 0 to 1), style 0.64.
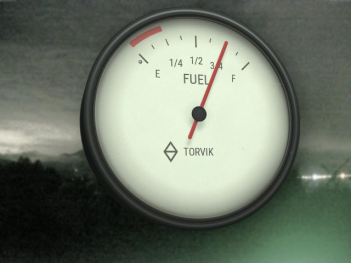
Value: 0.75
